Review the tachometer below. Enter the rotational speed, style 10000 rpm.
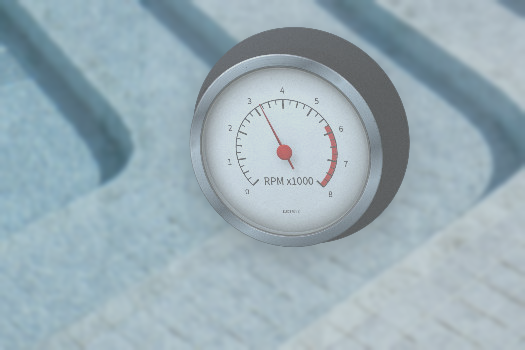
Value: 3250 rpm
